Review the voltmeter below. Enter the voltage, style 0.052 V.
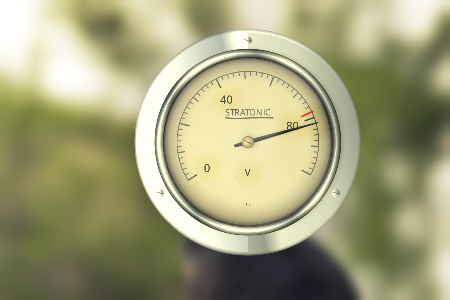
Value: 82 V
